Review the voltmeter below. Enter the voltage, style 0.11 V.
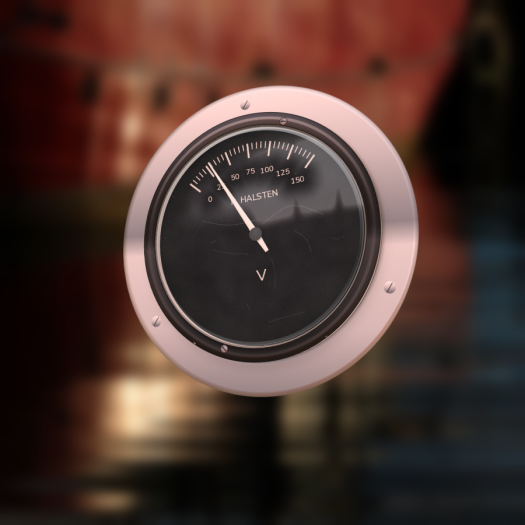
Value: 30 V
